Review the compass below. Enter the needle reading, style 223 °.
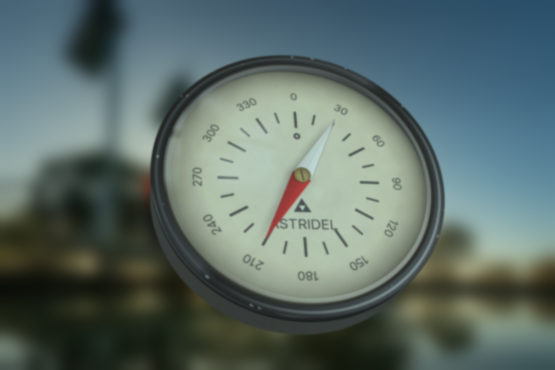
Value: 210 °
